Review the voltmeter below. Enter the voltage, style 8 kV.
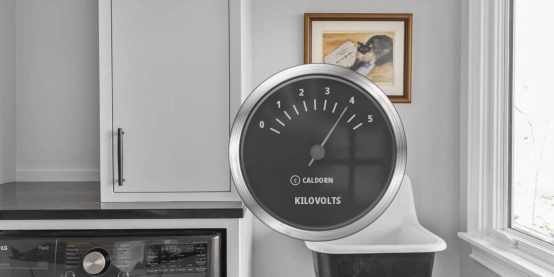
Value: 4 kV
